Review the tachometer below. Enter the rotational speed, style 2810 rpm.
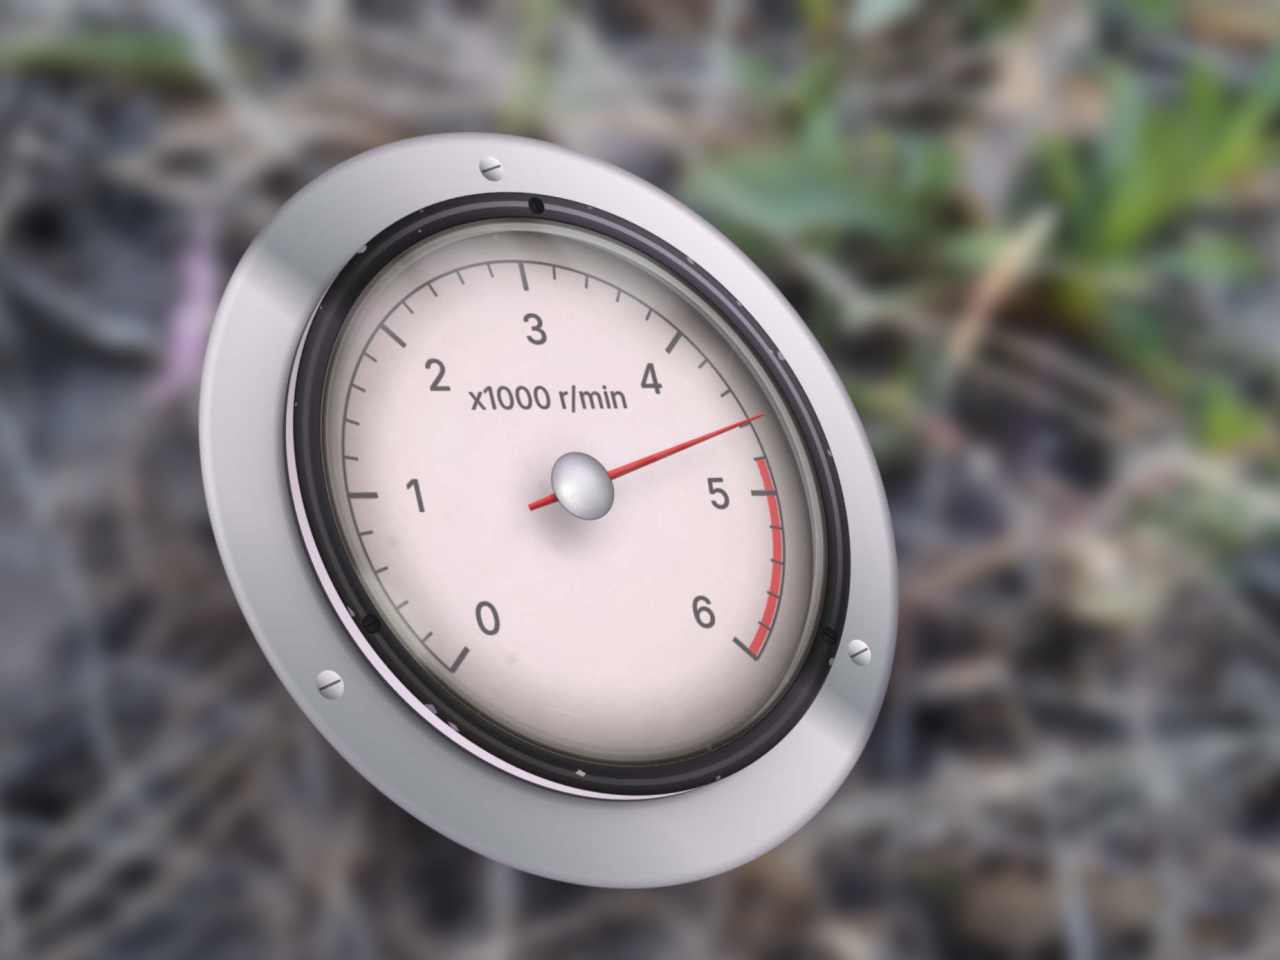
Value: 4600 rpm
